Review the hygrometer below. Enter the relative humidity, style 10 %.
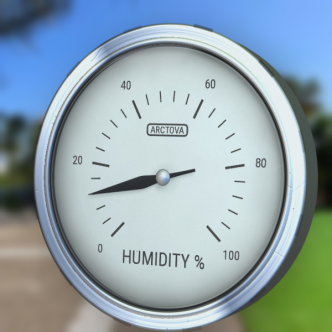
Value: 12 %
